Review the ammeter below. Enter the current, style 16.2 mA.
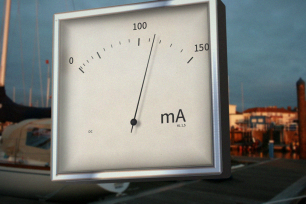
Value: 115 mA
